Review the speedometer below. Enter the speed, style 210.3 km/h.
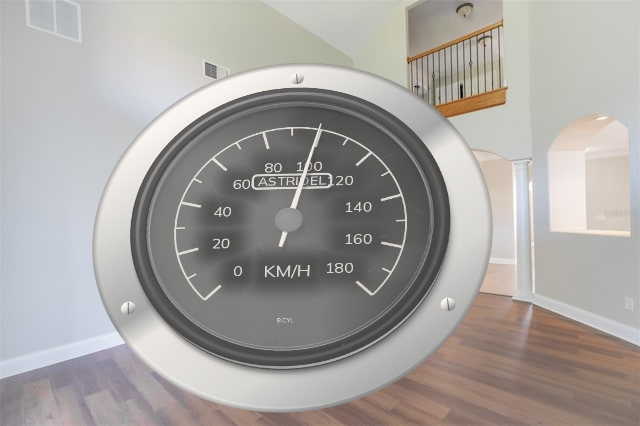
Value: 100 km/h
